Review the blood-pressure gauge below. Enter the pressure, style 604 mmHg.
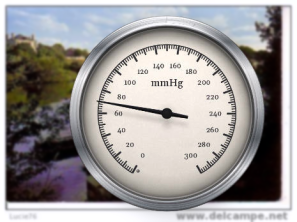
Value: 70 mmHg
